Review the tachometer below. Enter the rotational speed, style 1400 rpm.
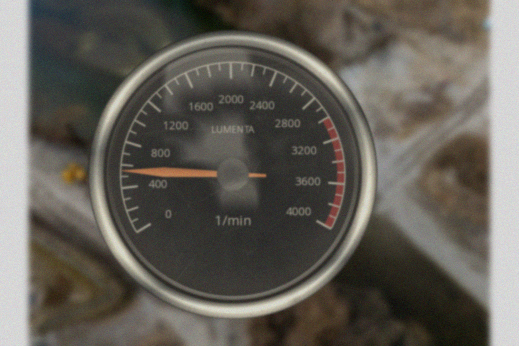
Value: 550 rpm
